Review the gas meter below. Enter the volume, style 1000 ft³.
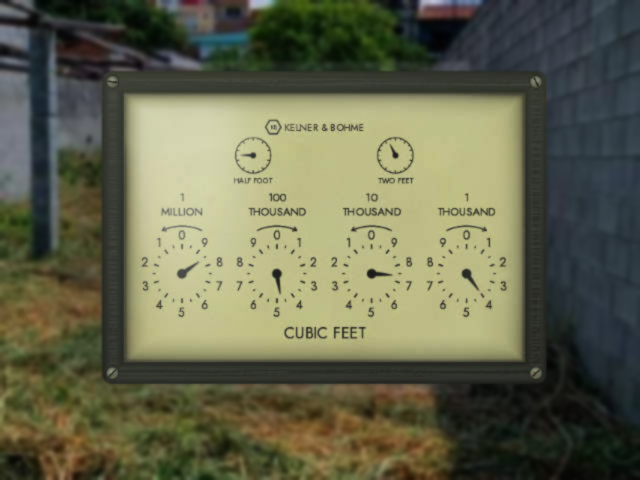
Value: 847400 ft³
